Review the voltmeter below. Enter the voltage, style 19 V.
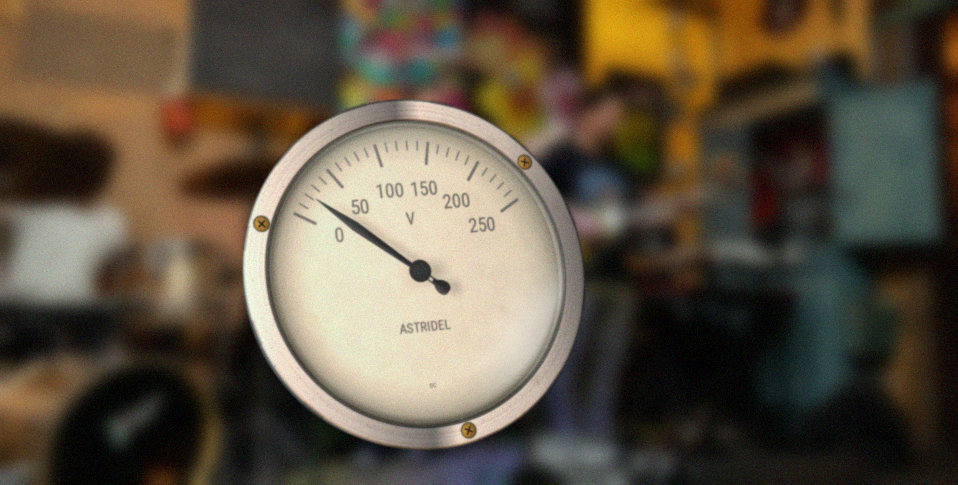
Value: 20 V
